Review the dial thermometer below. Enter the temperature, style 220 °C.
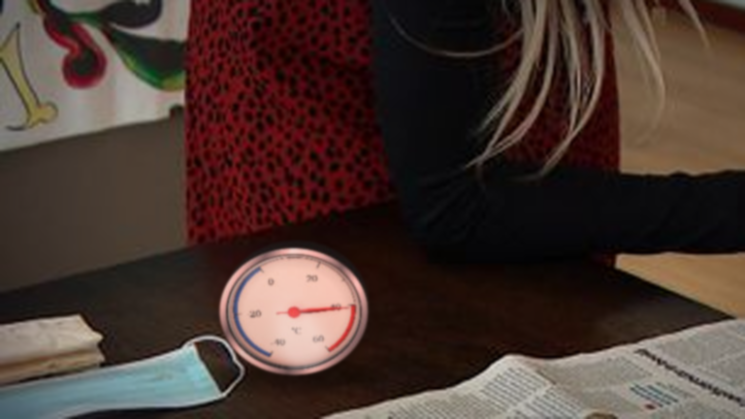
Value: 40 °C
